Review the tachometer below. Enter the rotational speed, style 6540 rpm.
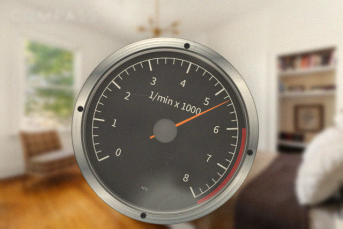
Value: 5300 rpm
